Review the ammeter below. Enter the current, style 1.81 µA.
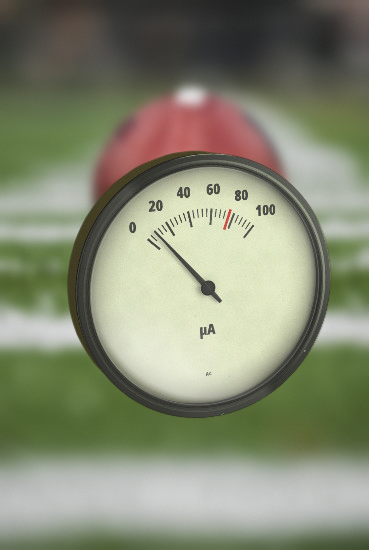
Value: 8 µA
